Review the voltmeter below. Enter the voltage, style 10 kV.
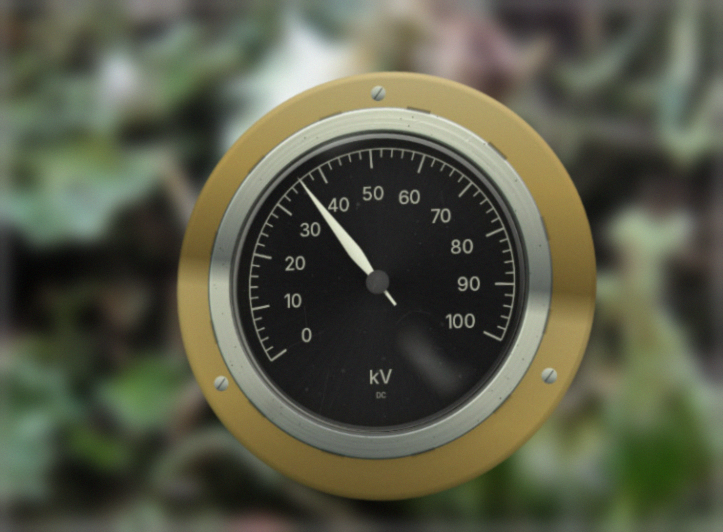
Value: 36 kV
